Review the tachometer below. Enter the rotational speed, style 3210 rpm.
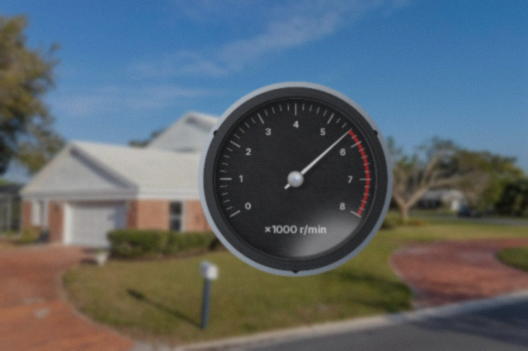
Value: 5600 rpm
